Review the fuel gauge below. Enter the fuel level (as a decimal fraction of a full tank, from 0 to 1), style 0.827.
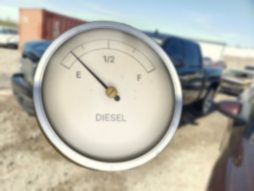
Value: 0.125
